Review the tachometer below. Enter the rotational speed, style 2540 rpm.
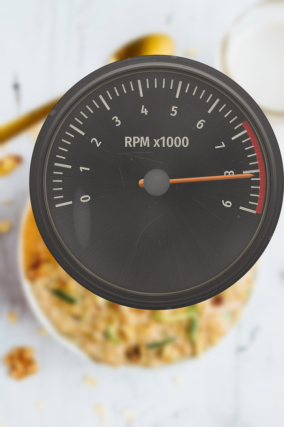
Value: 8100 rpm
